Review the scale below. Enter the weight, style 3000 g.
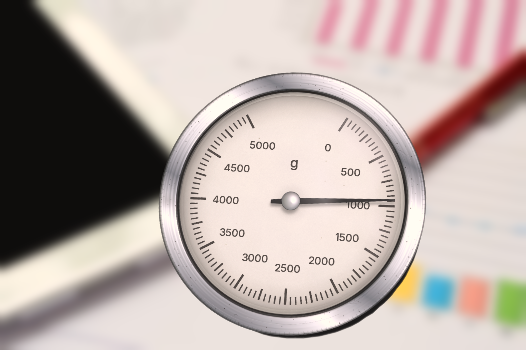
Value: 950 g
